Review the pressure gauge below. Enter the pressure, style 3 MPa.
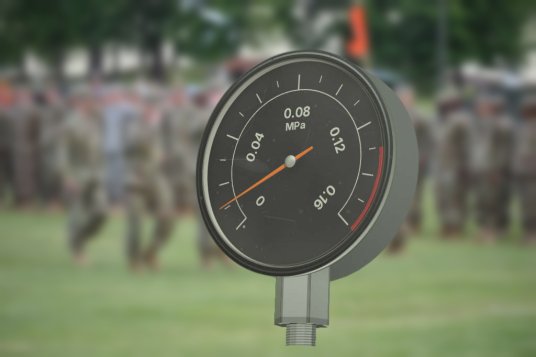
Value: 0.01 MPa
